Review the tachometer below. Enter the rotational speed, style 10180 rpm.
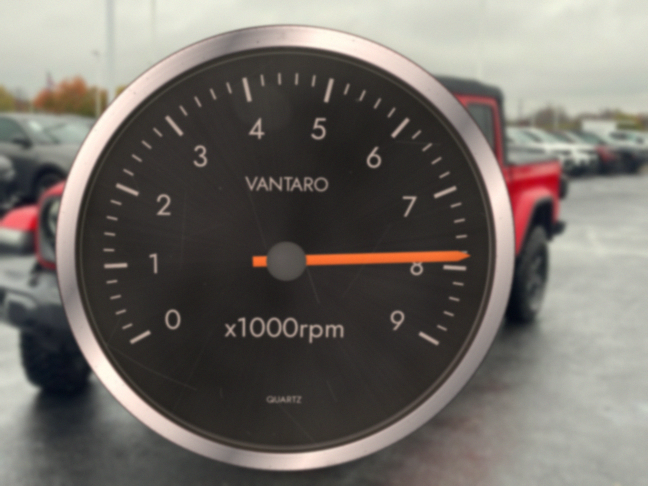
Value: 7800 rpm
